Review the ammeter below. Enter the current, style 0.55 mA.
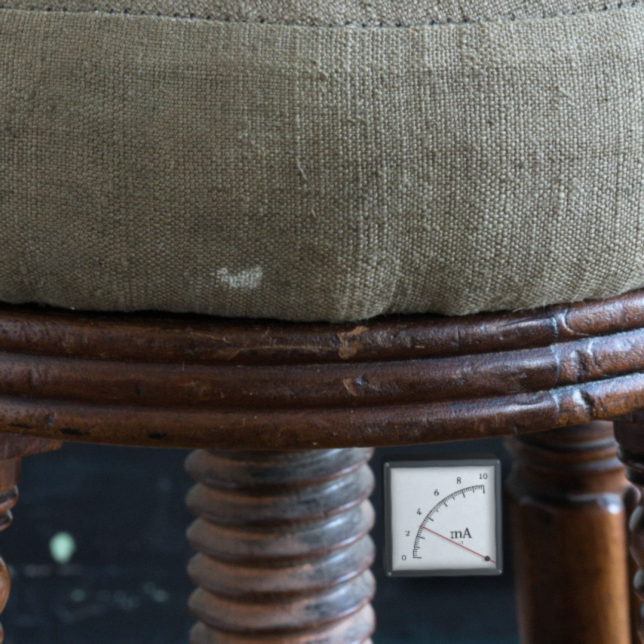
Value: 3 mA
